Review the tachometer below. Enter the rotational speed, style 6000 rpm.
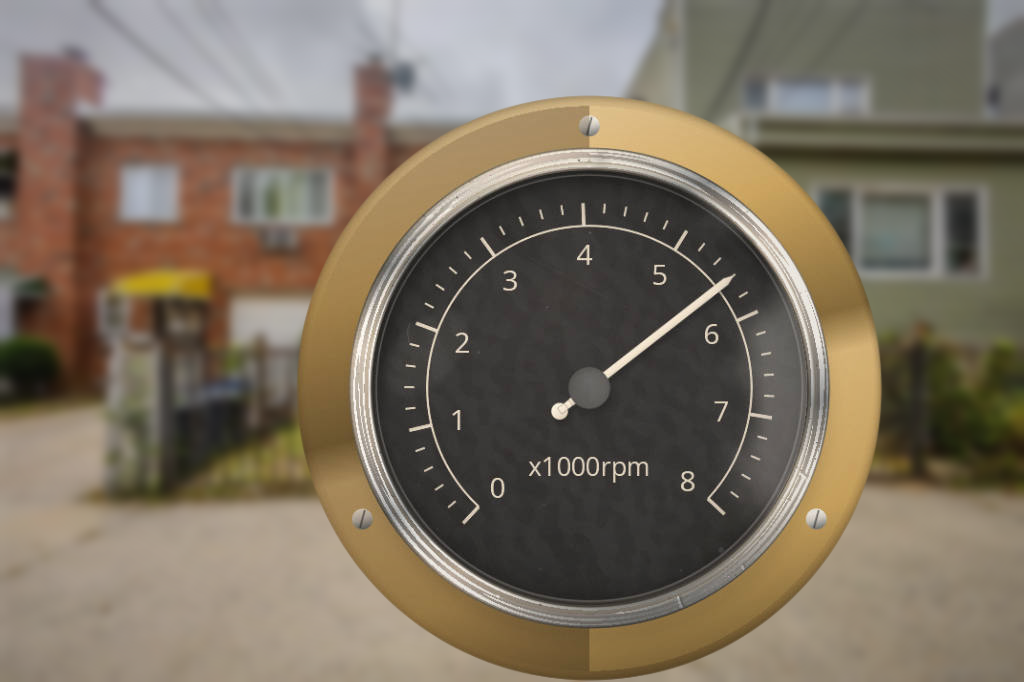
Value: 5600 rpm
